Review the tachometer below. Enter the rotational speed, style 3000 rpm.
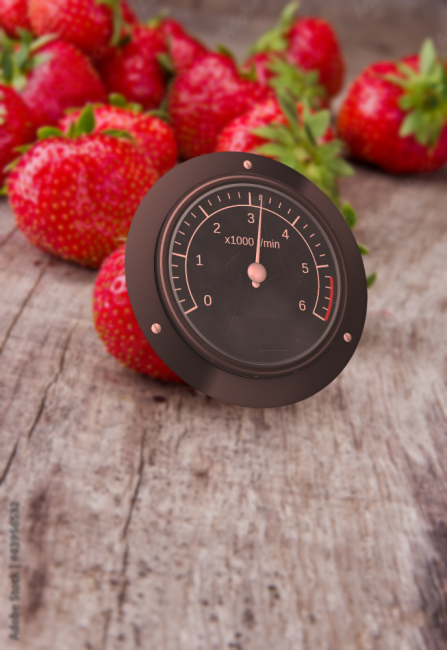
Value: 3200 rpm
